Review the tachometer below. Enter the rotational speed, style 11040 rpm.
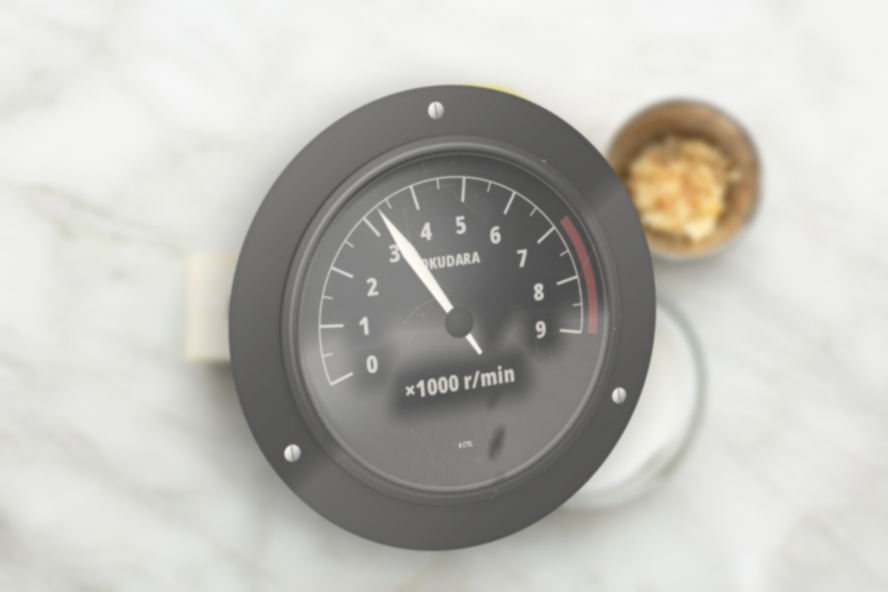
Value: 3250 rpm
